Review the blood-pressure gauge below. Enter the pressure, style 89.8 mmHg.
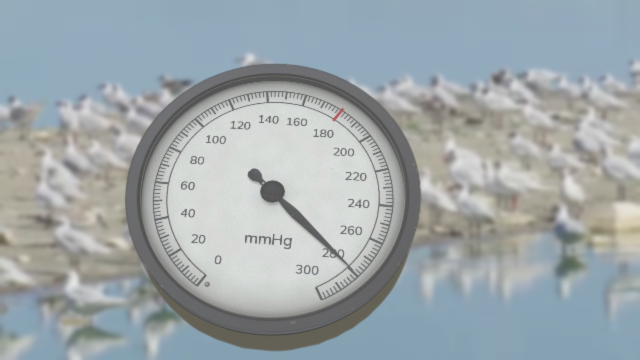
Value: 280 mmHg
